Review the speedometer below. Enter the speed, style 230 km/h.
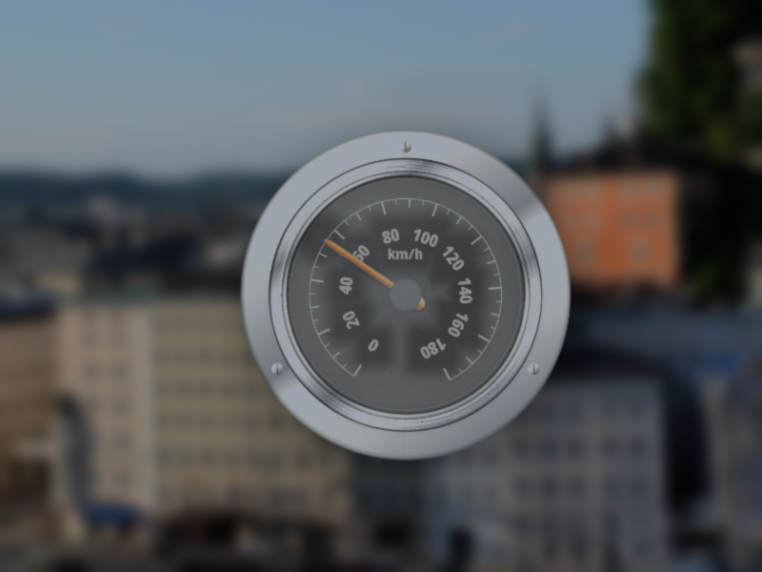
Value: 55 km/h
